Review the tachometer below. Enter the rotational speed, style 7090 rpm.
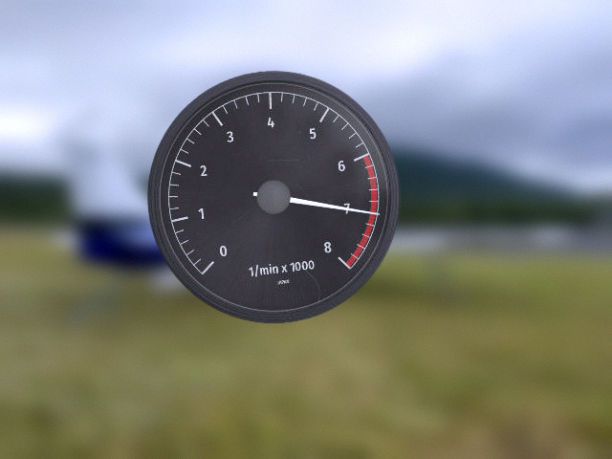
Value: 7000 rpm
